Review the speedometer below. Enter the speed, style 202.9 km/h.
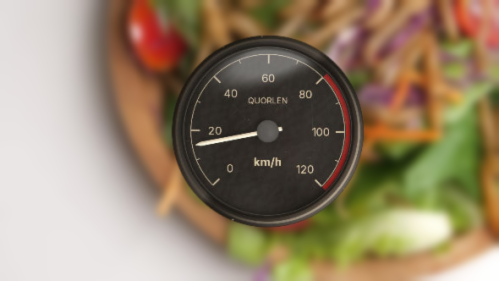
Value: 15 km/h
